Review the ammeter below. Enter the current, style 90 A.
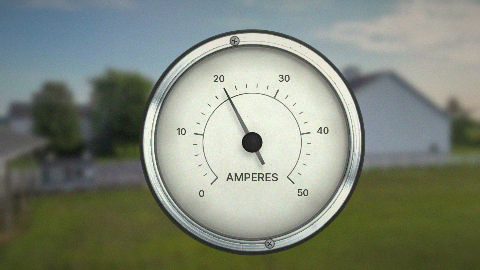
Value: 20 A
